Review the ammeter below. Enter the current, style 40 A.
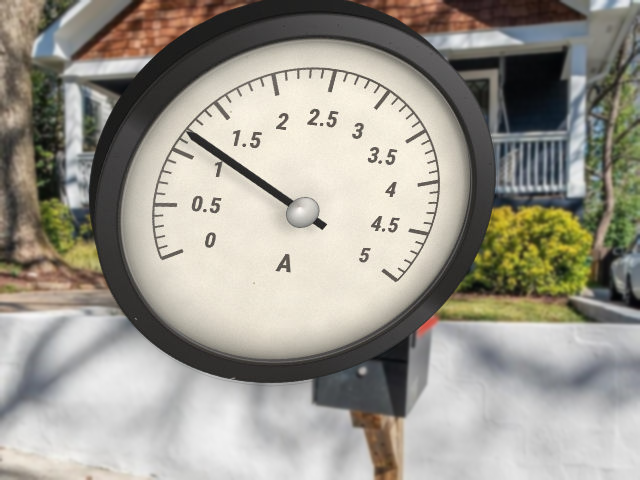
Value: 1.2 A
